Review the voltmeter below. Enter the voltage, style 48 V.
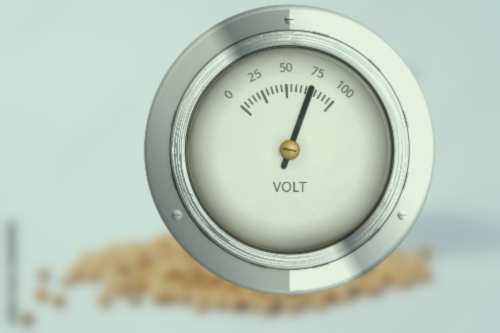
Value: 75 V
